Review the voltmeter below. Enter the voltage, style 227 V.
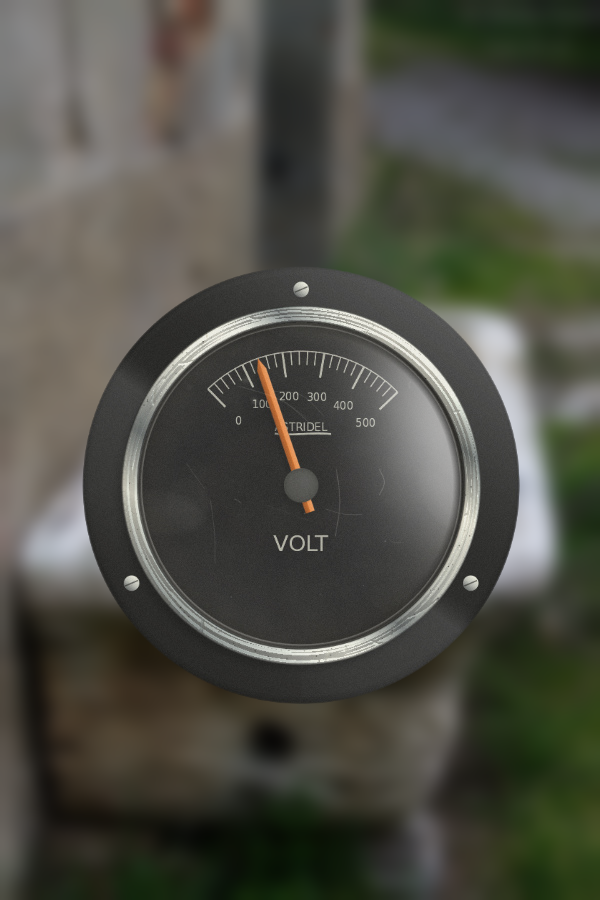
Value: 140 V
